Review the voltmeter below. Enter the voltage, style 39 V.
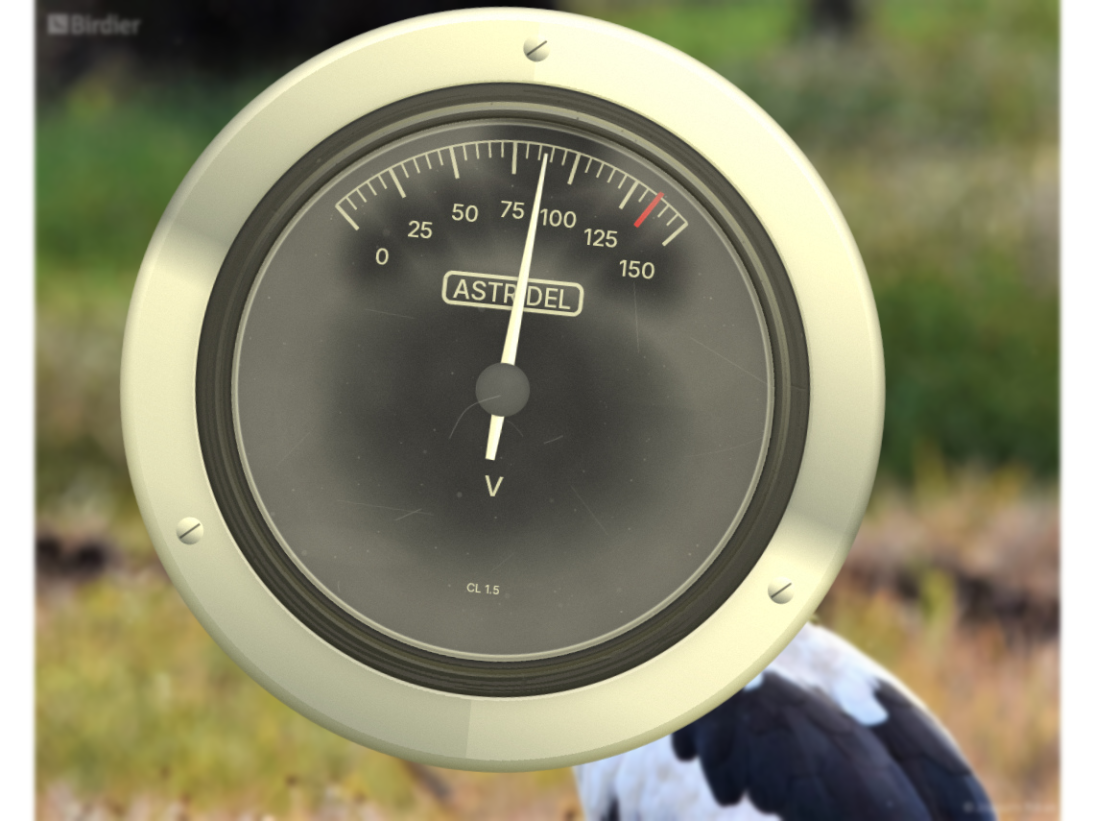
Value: 87.5 V
